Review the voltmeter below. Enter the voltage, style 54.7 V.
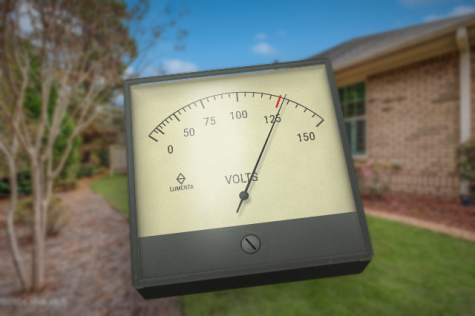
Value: 127.5 V
